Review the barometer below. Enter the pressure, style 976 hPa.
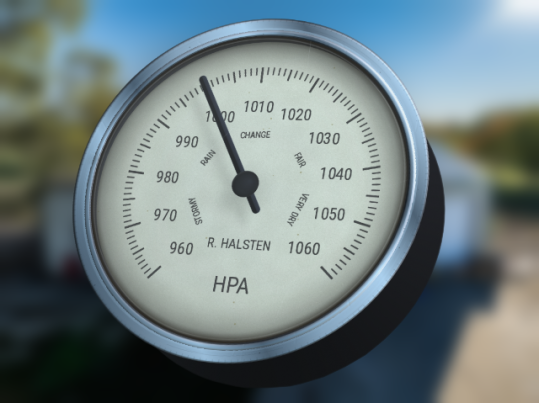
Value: 1000 hPa
